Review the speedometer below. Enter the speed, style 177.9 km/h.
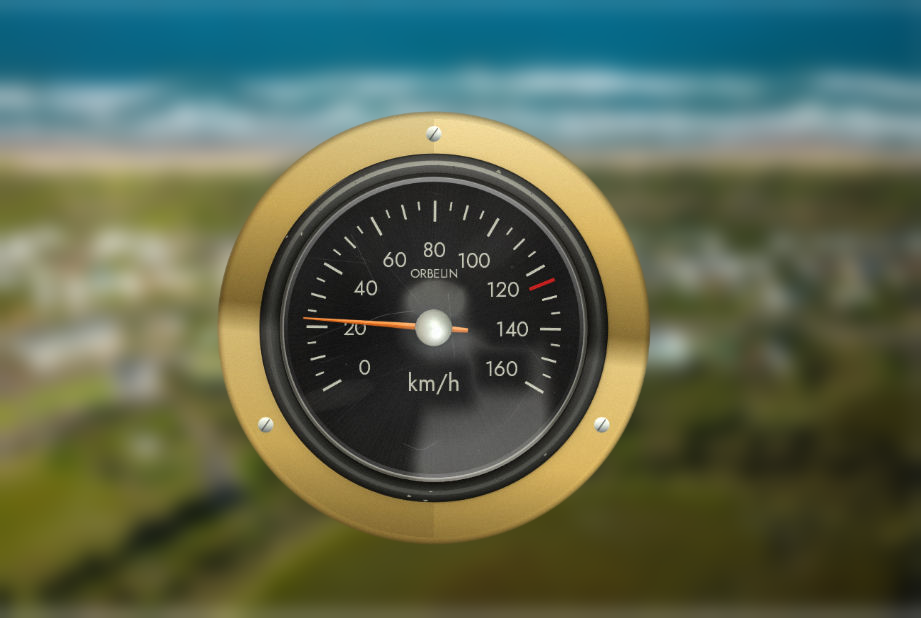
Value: 22.5 km/h
